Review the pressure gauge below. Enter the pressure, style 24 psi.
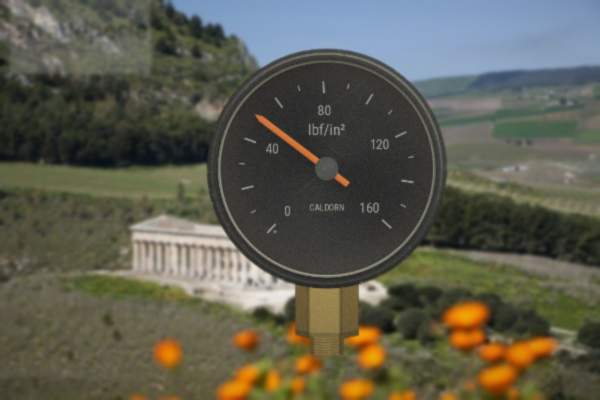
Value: 50 psi
